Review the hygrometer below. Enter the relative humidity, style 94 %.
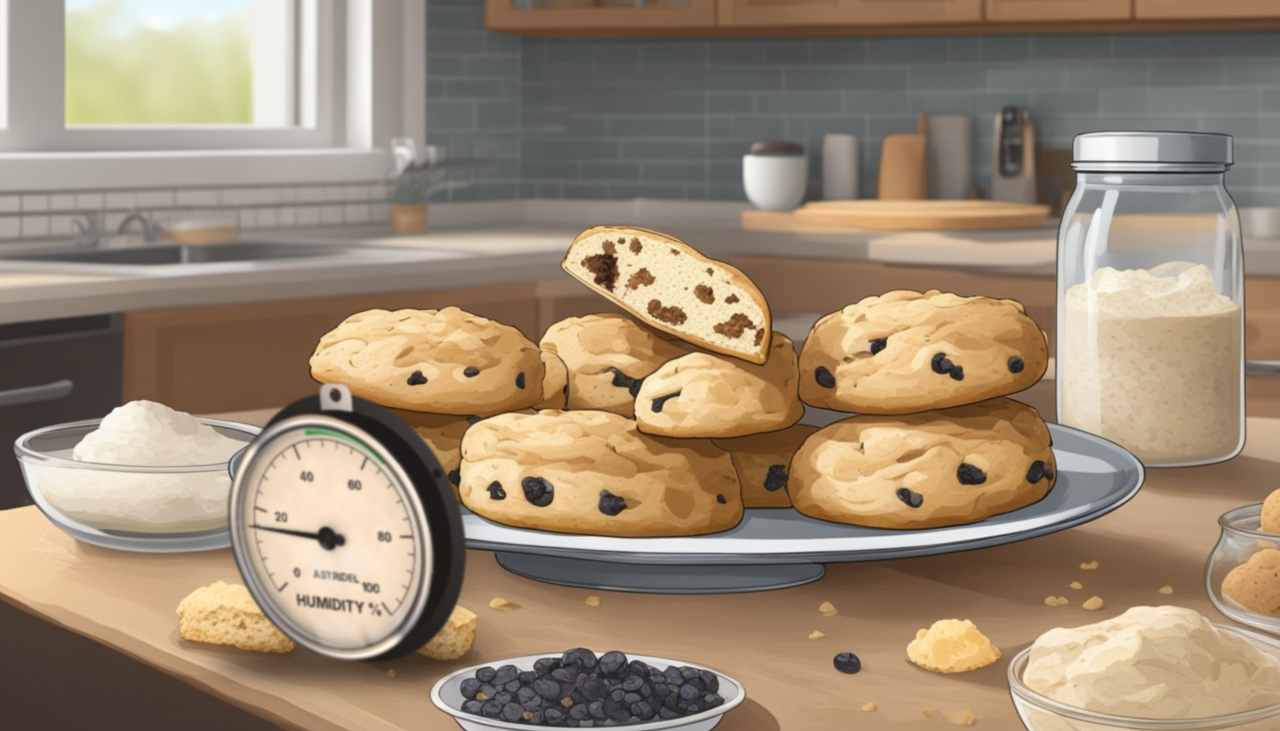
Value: 16 %
